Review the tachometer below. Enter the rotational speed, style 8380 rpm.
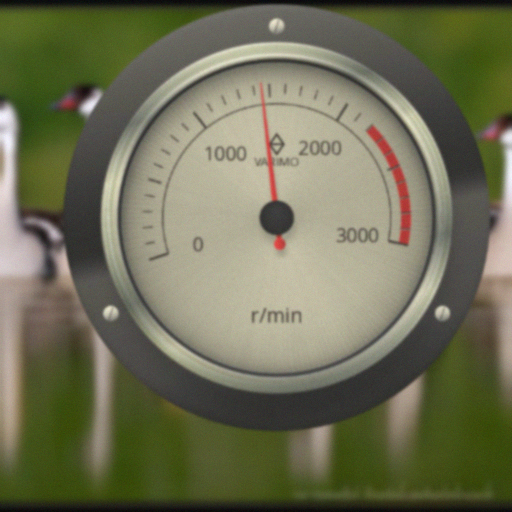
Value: 1450 rpm
